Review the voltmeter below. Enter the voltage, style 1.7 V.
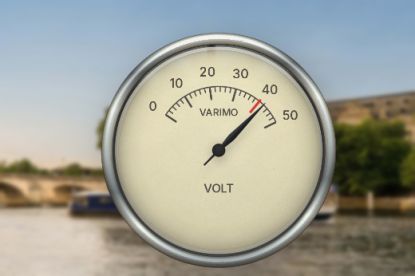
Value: 42 V
